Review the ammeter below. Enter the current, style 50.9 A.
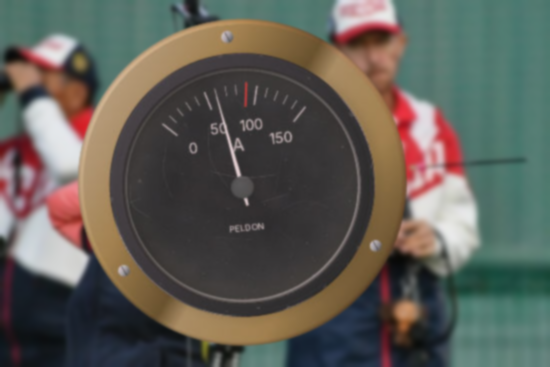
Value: 60 A
